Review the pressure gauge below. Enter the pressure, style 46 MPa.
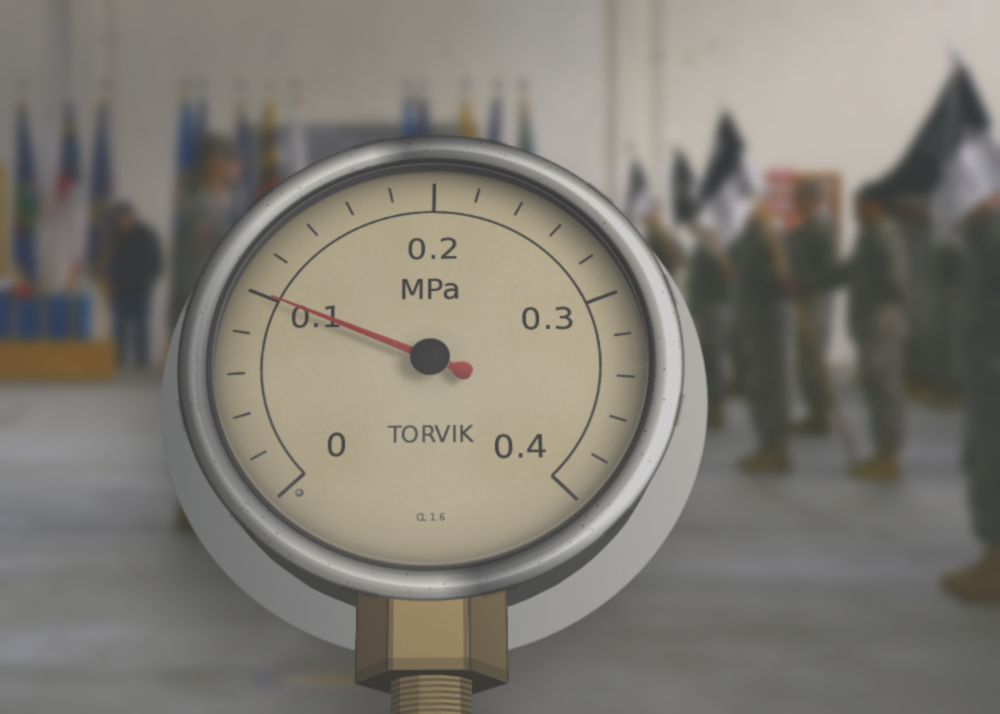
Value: 0.1 MPa
